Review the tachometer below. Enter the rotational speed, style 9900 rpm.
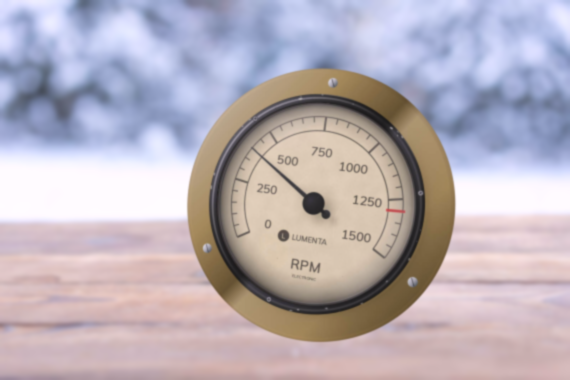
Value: 400 rpm
